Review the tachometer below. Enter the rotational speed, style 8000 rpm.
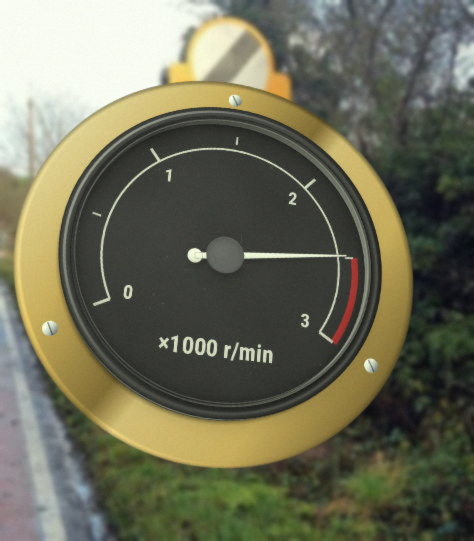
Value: 2500 rpm
